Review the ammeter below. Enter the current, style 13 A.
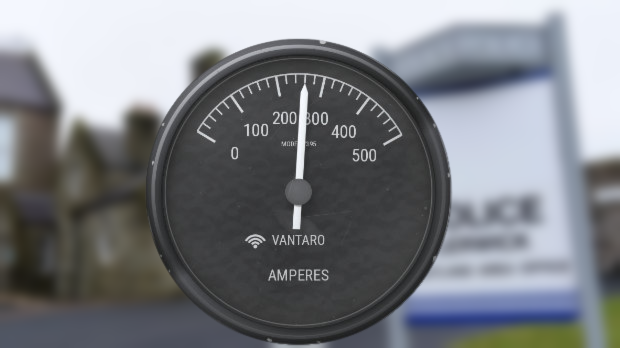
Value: 260 A
